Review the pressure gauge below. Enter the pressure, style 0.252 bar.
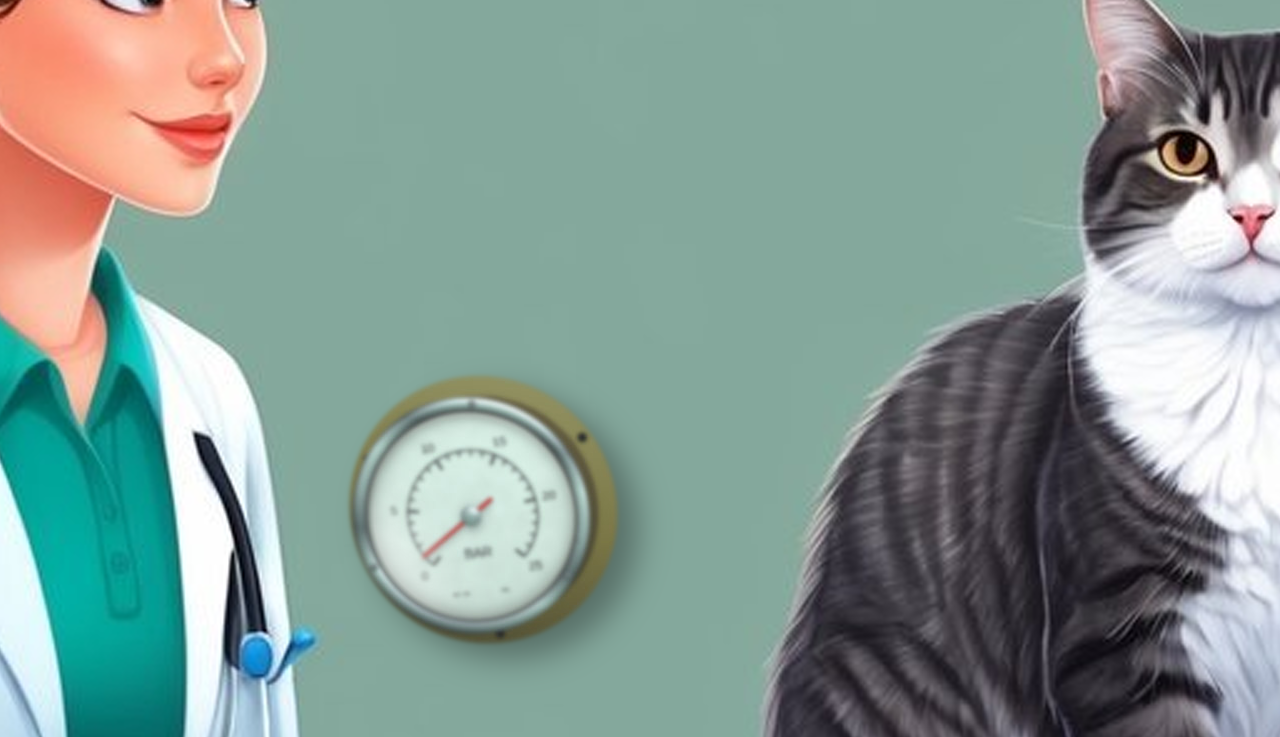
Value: 1 bar
